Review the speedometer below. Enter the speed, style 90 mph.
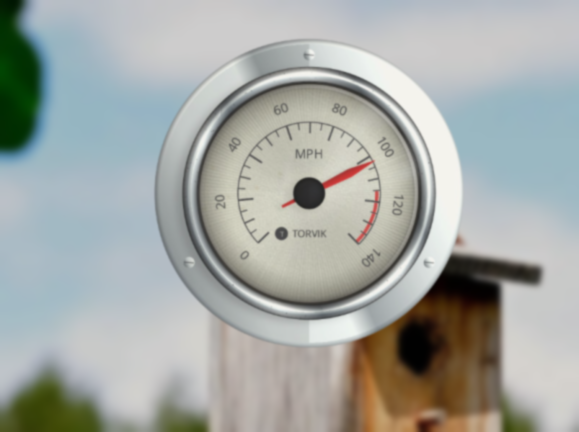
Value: 102.5 mph
